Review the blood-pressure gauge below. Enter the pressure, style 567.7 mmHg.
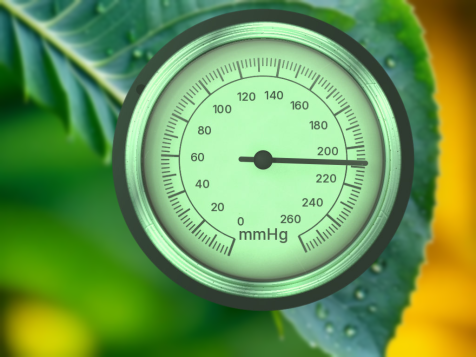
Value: 208 mmHg
